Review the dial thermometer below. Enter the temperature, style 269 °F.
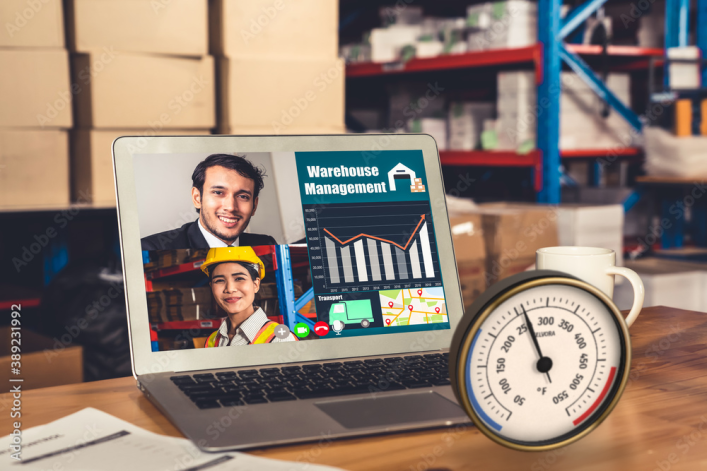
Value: 260 °F
